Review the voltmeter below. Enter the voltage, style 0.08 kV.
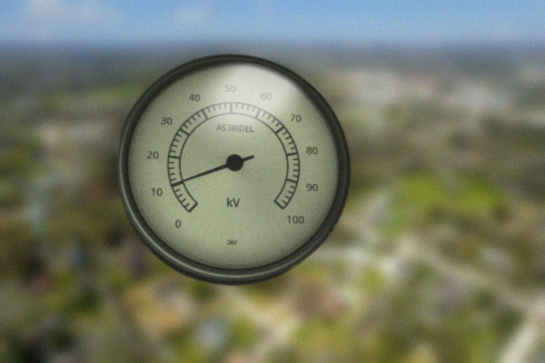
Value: 10 kV
